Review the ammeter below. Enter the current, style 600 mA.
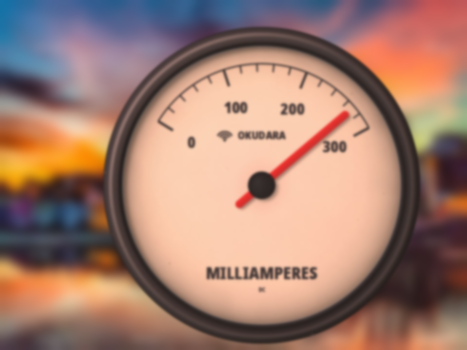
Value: 270 mA
